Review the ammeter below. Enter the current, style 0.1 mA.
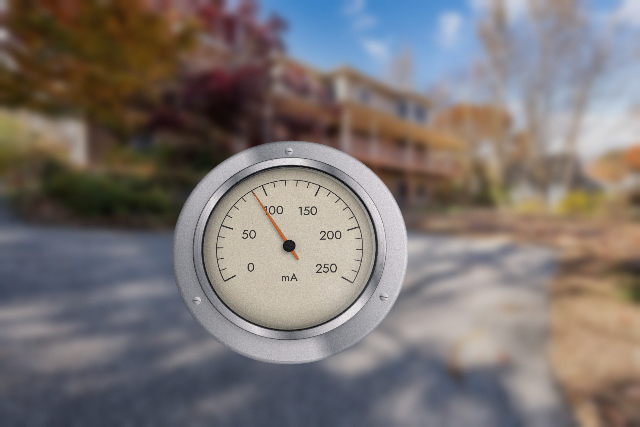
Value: 90 mA
